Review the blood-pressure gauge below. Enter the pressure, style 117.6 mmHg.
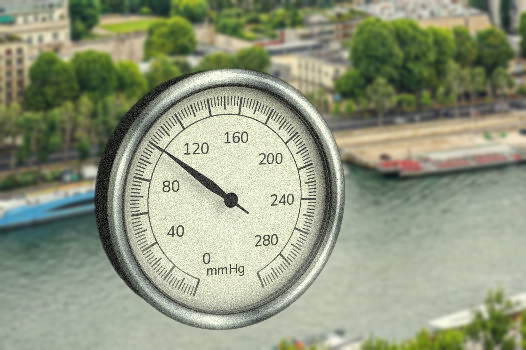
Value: 100 mmHg
